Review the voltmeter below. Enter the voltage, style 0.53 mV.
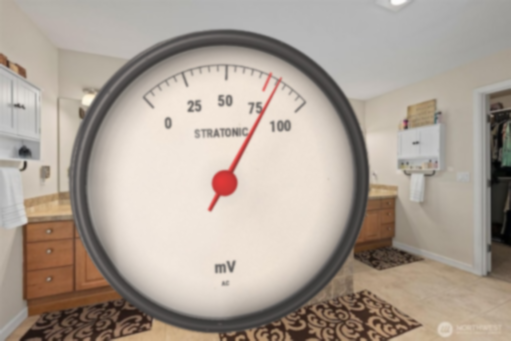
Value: 80 mV
